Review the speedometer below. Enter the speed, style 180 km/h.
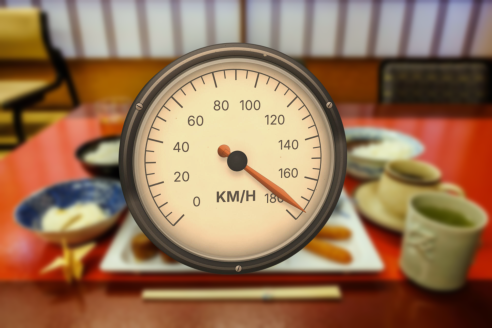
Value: 175 km/h
